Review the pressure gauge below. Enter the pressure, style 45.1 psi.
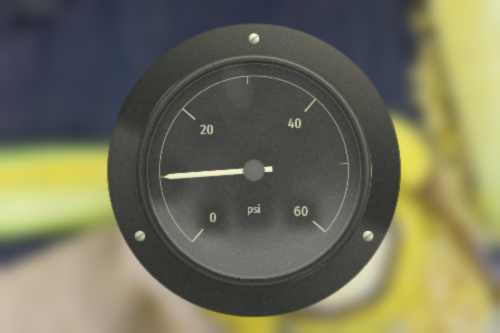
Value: 10 psi
